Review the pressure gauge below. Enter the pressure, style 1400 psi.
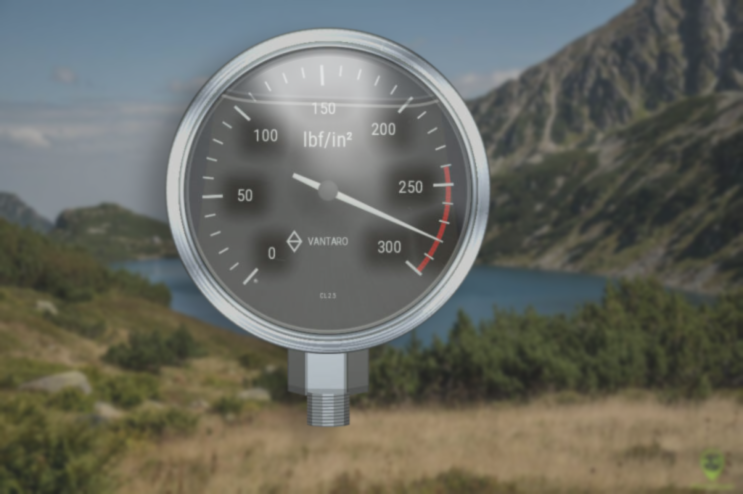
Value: 280 psi
